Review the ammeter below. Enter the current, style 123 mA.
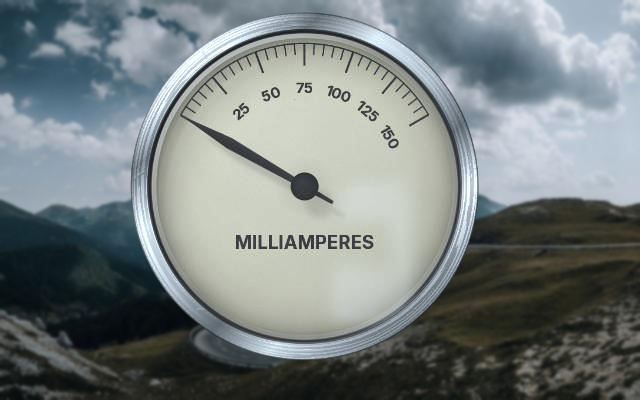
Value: 0 mA
